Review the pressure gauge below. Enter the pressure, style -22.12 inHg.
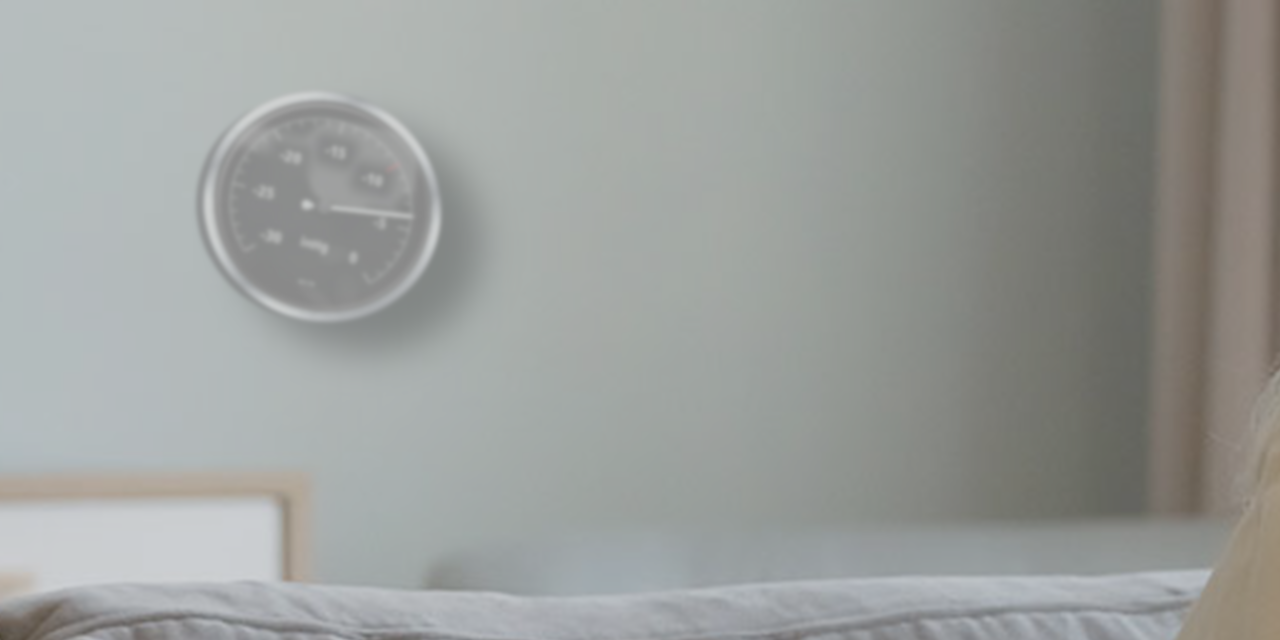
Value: -6 inHg
